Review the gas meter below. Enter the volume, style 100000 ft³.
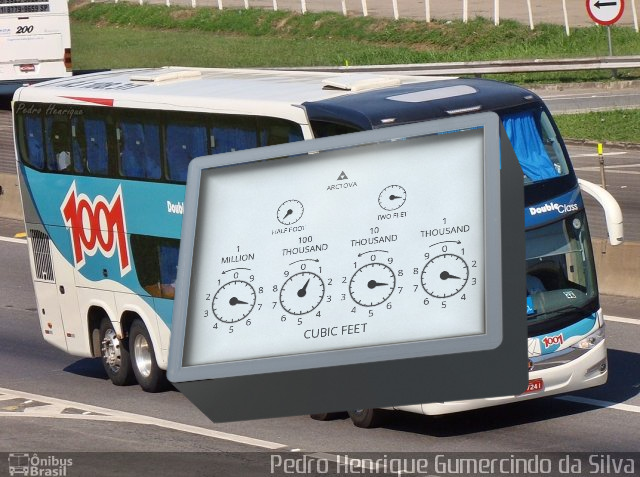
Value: 707300 ft³
